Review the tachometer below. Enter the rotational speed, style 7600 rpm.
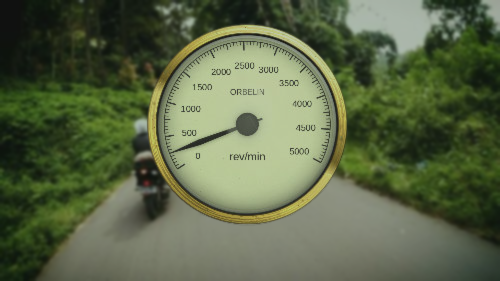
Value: 250 rpm
